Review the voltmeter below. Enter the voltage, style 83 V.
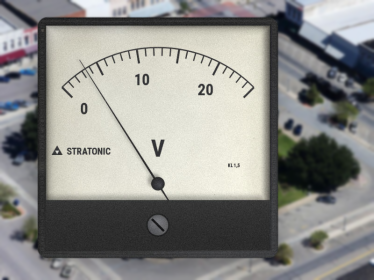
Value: 3.5 V
